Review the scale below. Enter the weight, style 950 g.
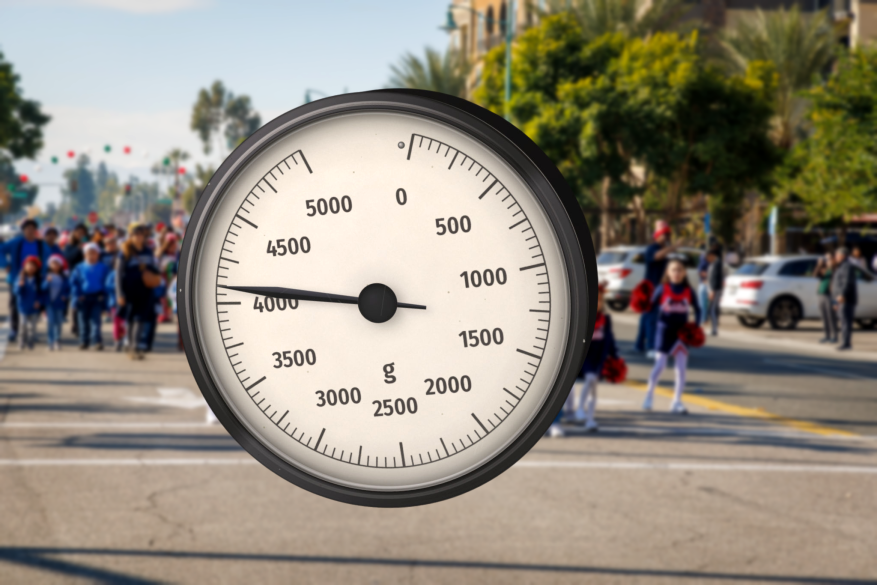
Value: 4100 g
